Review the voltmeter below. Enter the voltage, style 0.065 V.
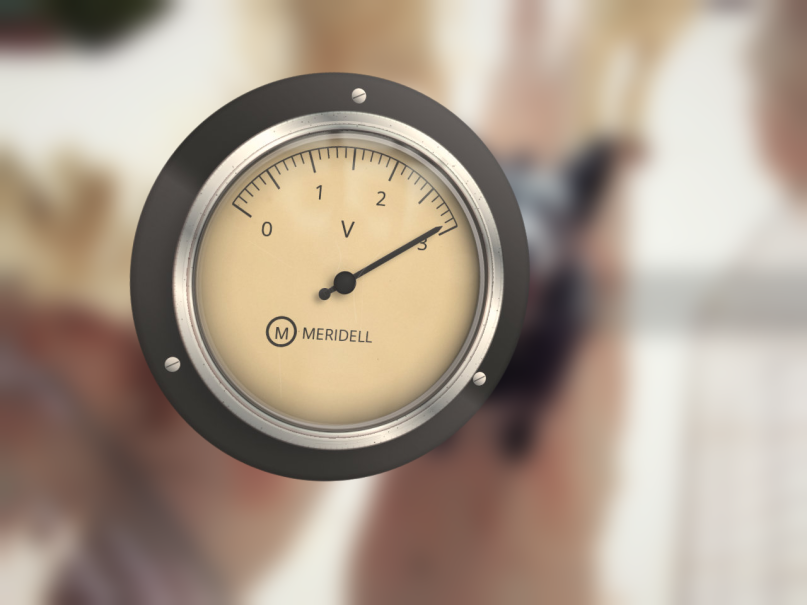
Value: 2.9 V
